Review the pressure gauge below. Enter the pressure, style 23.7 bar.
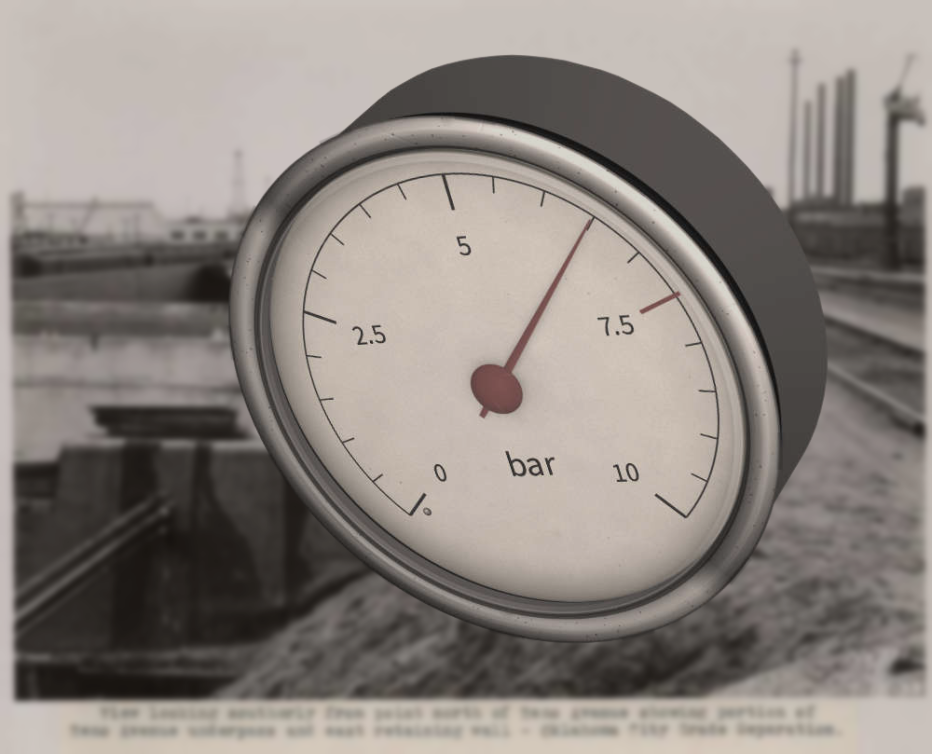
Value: 6.5 bar
